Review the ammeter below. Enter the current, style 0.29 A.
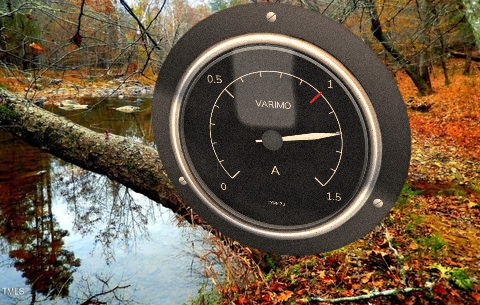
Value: 1.2 A
